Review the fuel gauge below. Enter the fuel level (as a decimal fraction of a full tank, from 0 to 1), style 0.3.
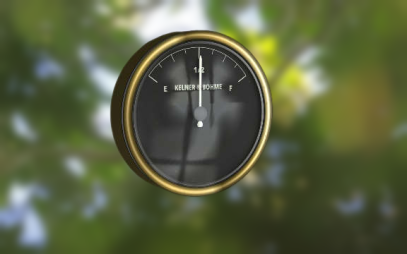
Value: 0.5
